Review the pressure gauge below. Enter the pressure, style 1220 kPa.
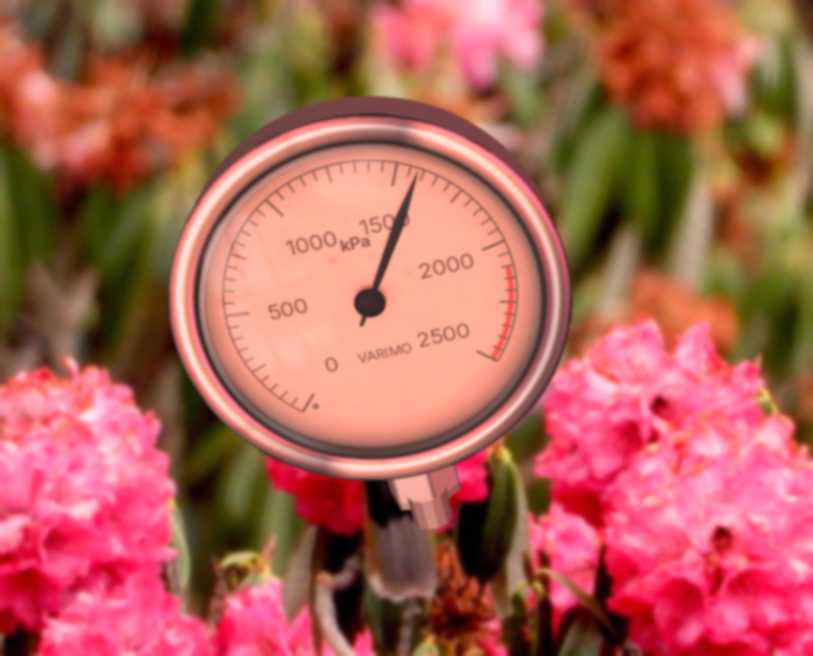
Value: 1575 kPa
